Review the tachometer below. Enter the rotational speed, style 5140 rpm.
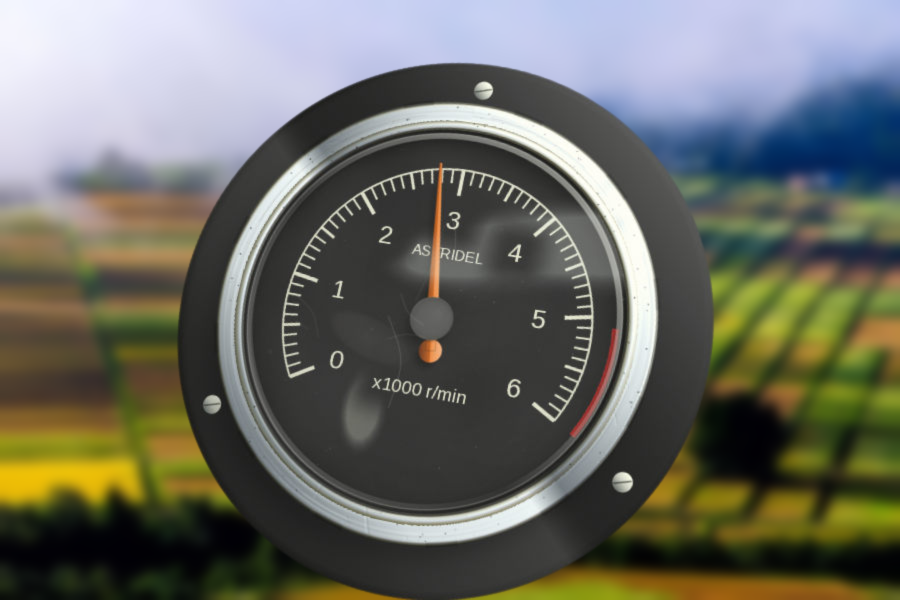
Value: 2800 rpm
